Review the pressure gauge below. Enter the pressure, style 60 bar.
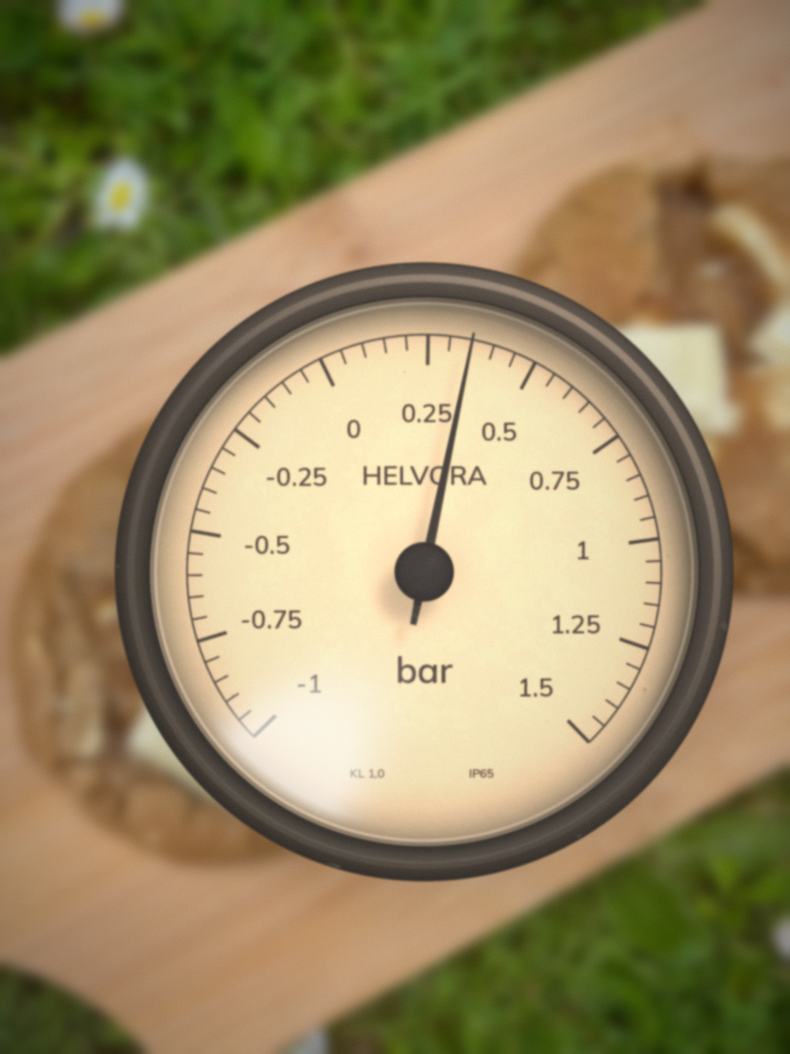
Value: 0.35 bar
